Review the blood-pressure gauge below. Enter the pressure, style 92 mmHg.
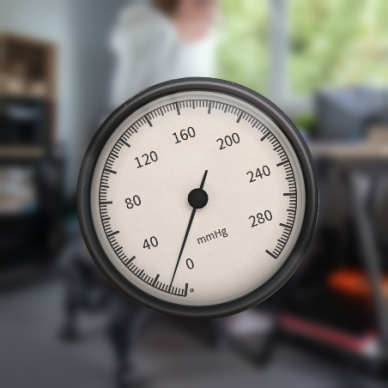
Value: 10 mmHg
